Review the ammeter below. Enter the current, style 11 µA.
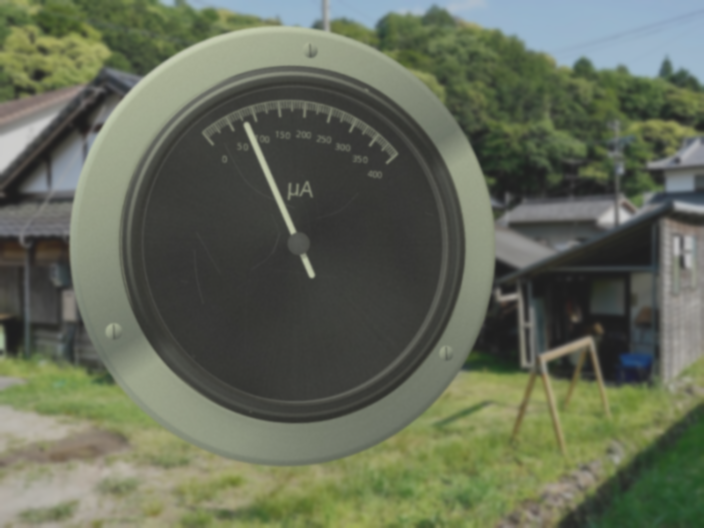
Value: 75 µA
